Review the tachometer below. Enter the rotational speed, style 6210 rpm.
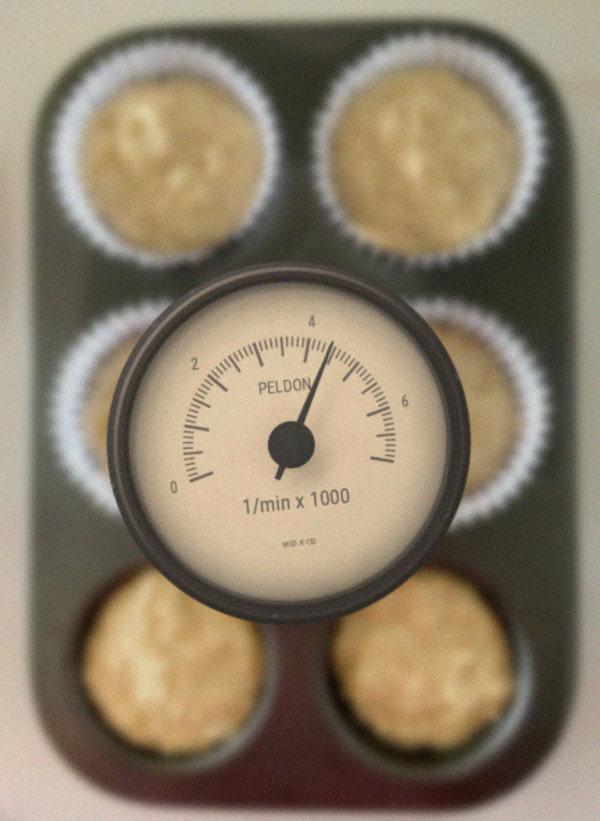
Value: 4400 rpm
